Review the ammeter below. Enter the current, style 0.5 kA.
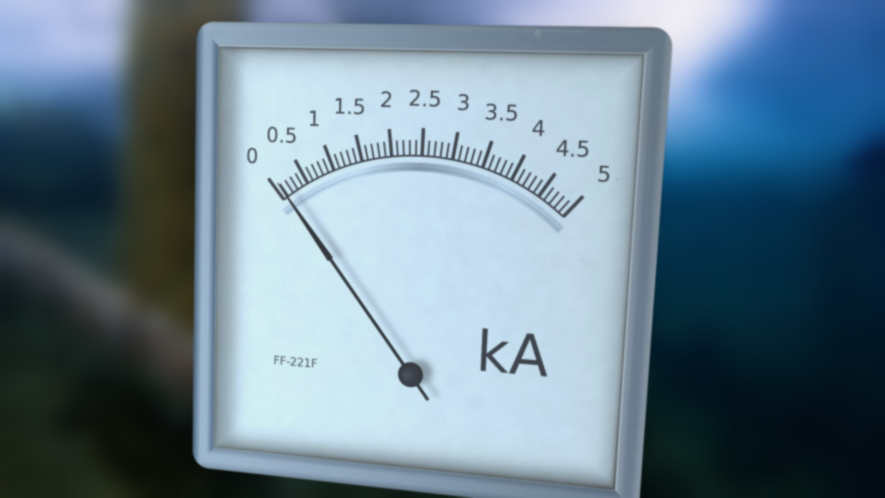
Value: 0.1 kA
